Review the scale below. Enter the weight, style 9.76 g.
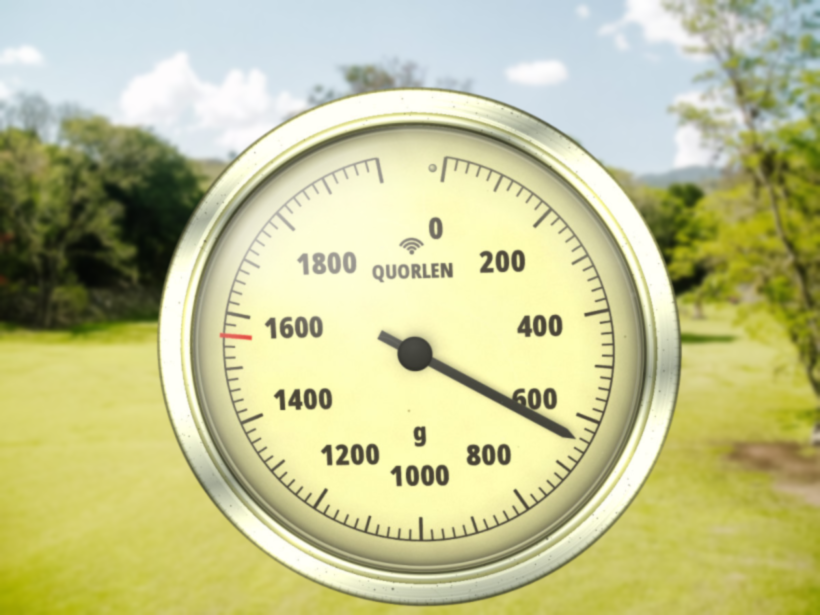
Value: 640 g
